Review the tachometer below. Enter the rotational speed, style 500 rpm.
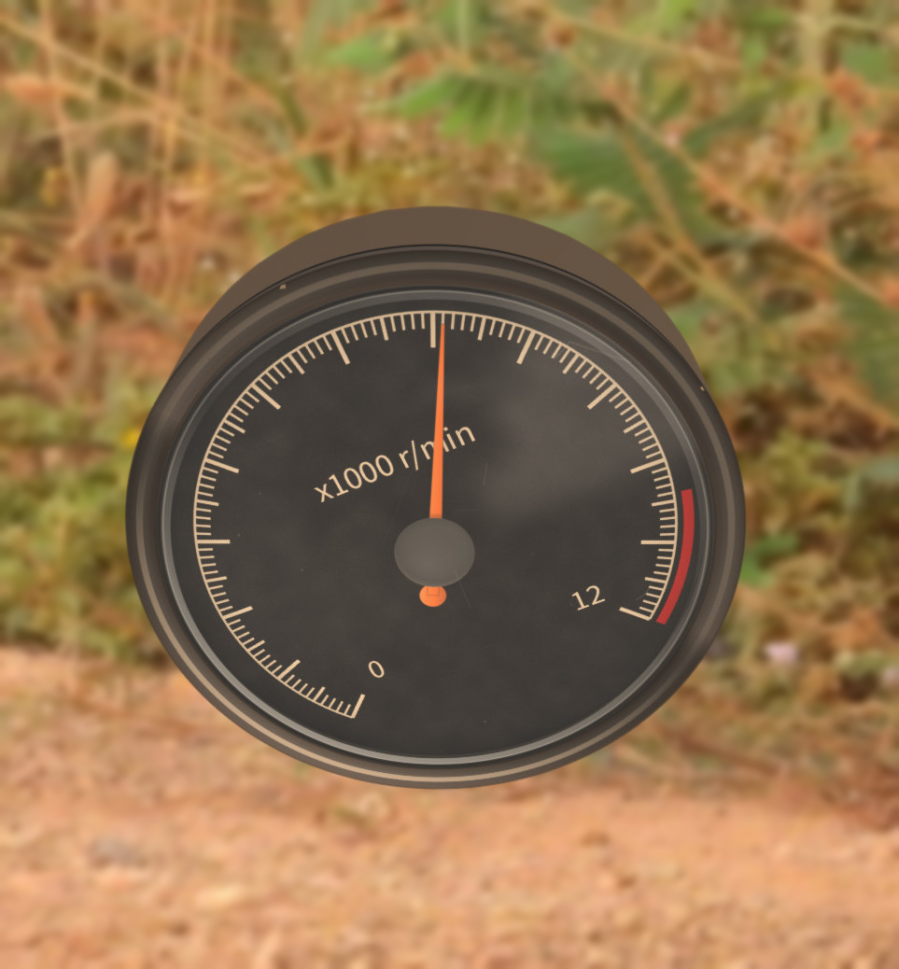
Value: 7100 rpm
